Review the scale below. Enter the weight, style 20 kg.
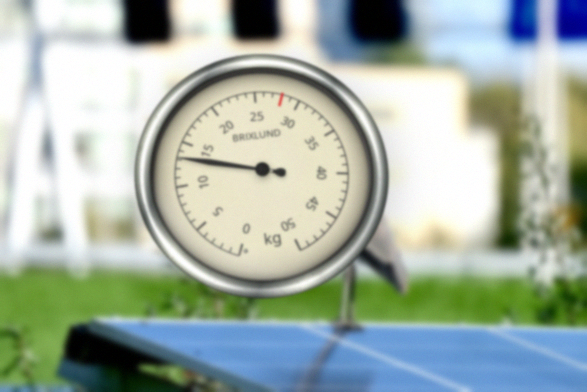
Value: 13 kg
